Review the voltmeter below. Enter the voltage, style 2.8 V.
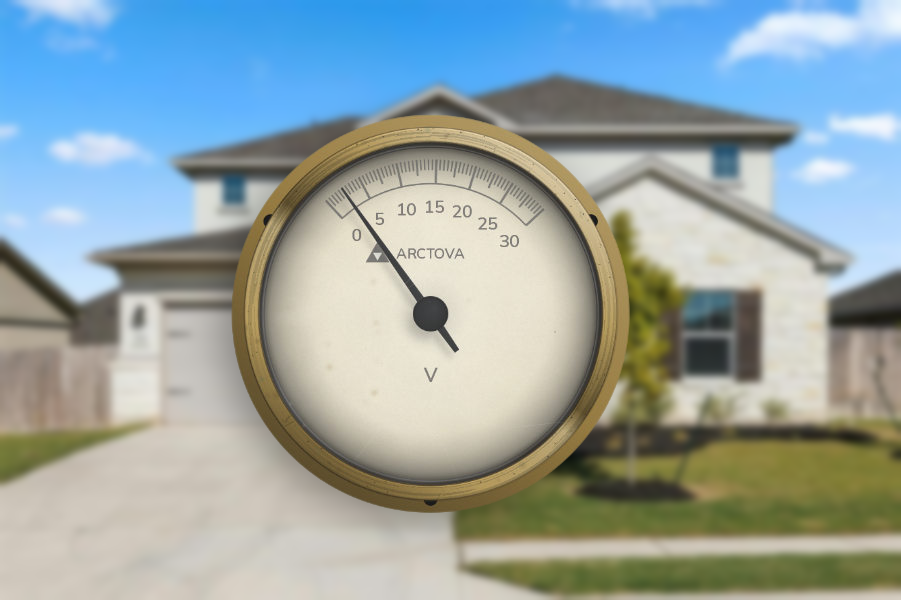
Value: 2.5 V
